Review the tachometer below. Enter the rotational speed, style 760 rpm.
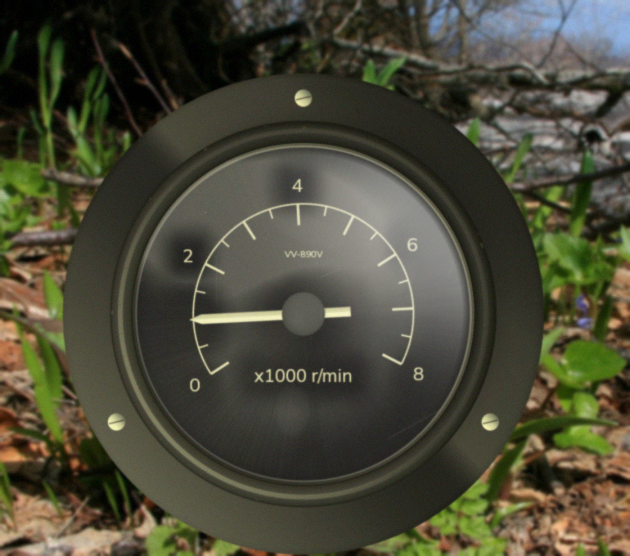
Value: 1000 rpm
